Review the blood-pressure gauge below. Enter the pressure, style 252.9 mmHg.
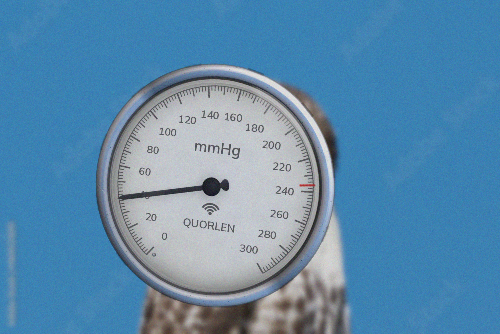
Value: 40 mmHg
